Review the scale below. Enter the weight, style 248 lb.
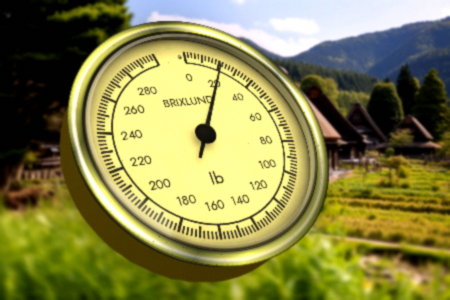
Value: 20 lb
